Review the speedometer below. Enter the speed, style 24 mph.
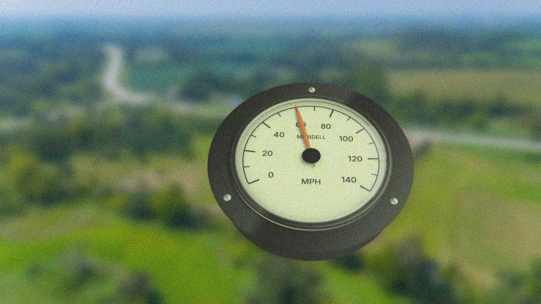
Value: 60 mph
